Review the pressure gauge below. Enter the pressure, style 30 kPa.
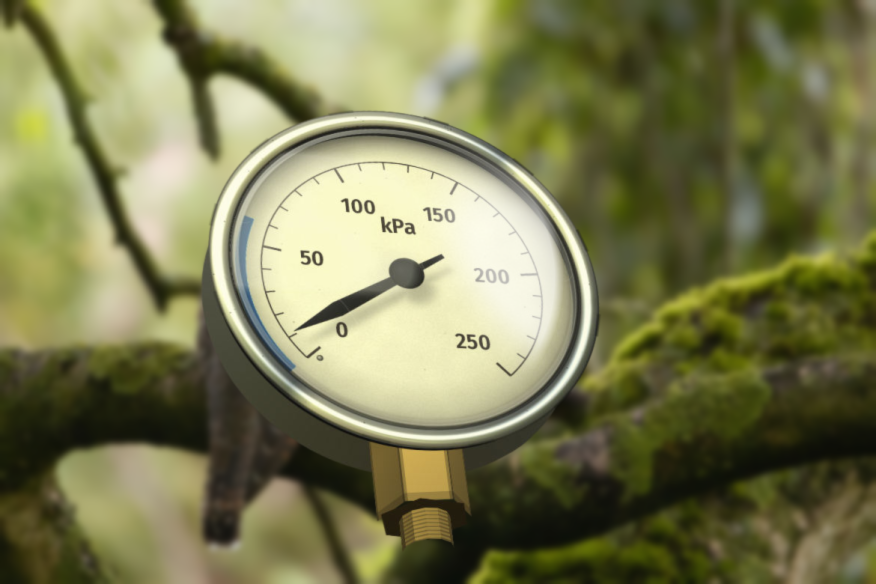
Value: 10 kPa
